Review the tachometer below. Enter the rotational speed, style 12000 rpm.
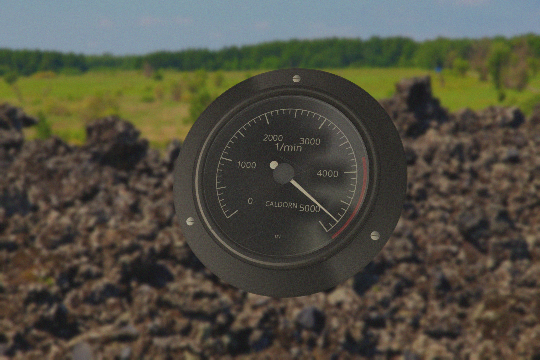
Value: 4800 rpm
